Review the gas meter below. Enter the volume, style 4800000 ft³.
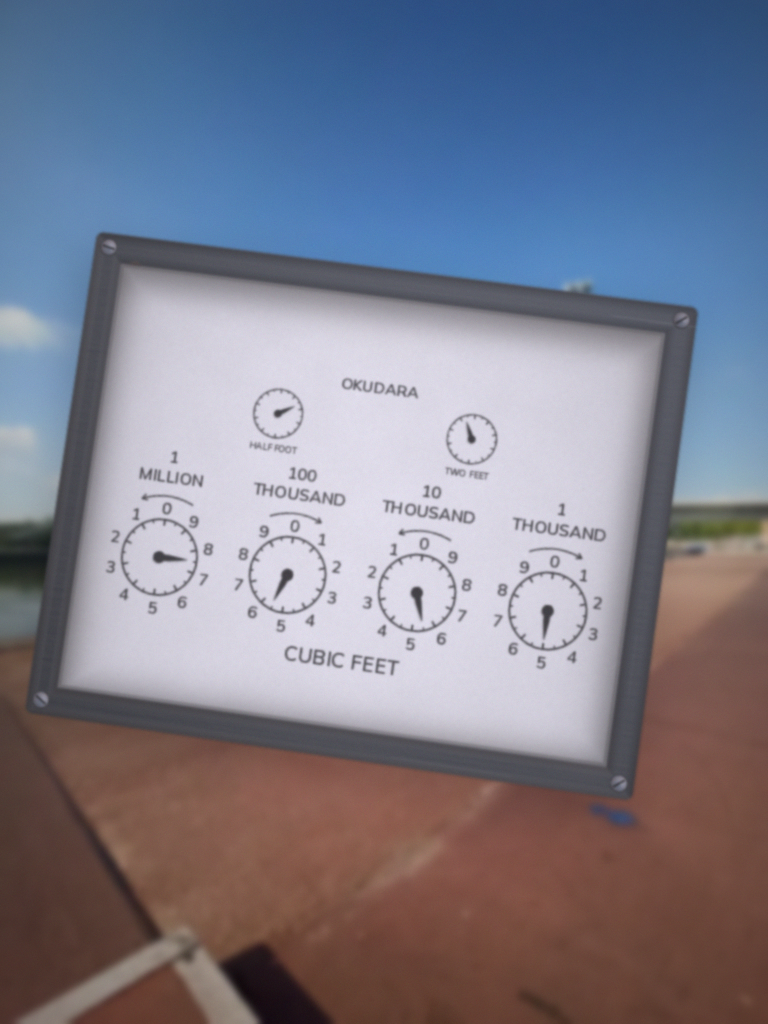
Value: 755500 ft³
